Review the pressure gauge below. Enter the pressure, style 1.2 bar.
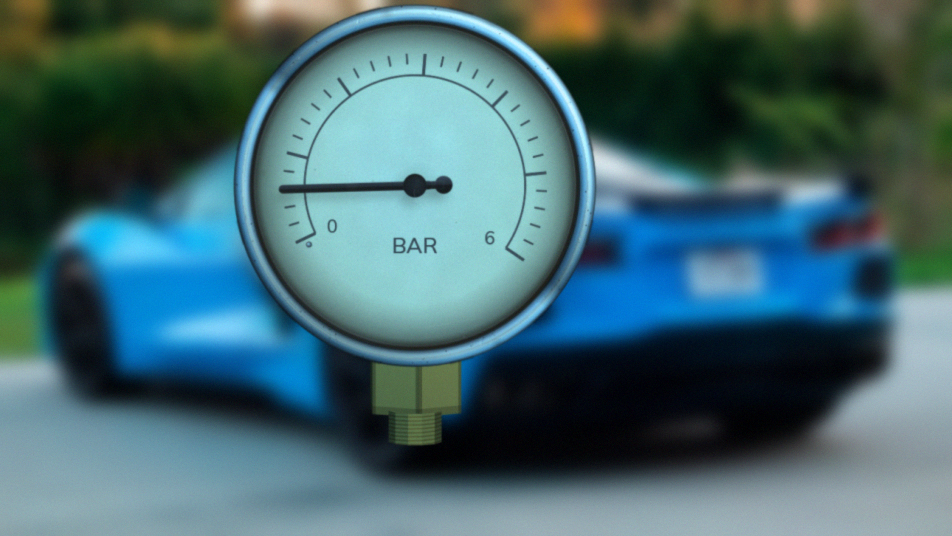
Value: 0.6 bar
